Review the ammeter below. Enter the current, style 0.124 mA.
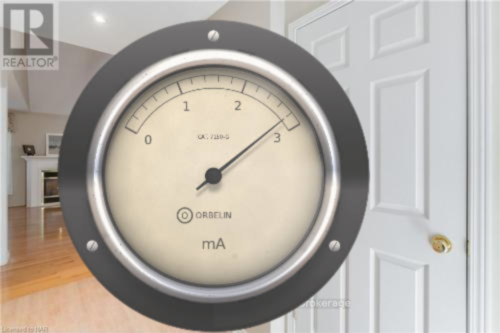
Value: 2.8 mA
